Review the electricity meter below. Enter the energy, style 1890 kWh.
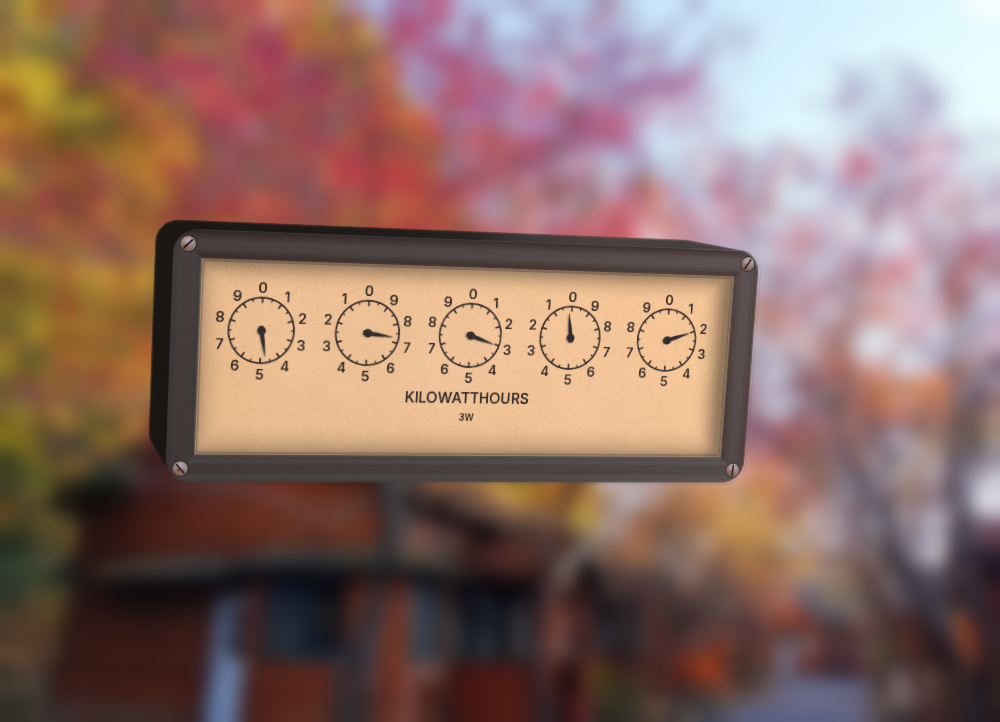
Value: 47302 kWh
